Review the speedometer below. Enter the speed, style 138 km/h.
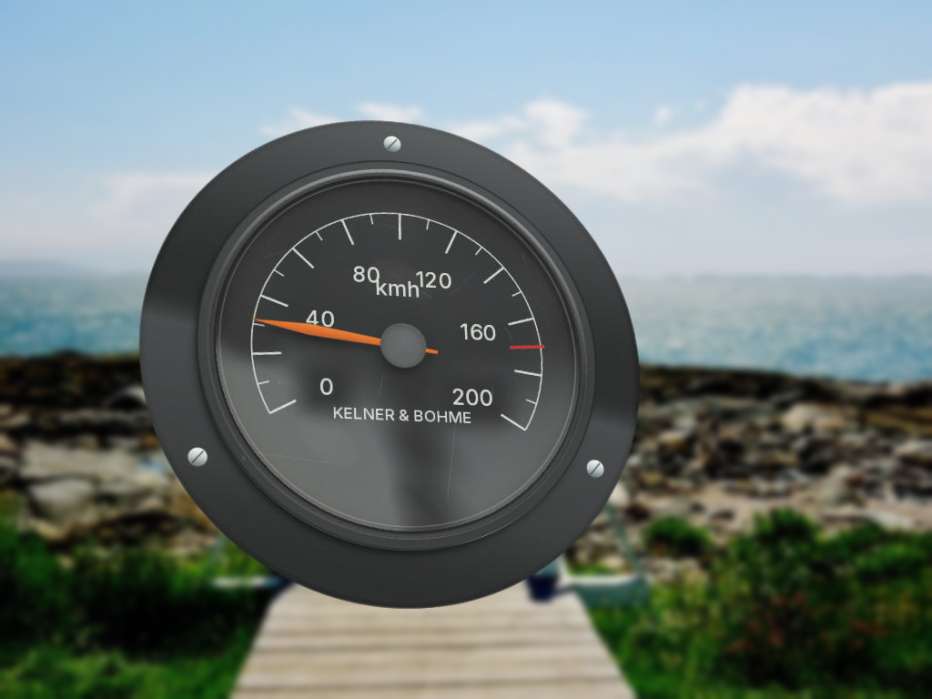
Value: 30 km/h
